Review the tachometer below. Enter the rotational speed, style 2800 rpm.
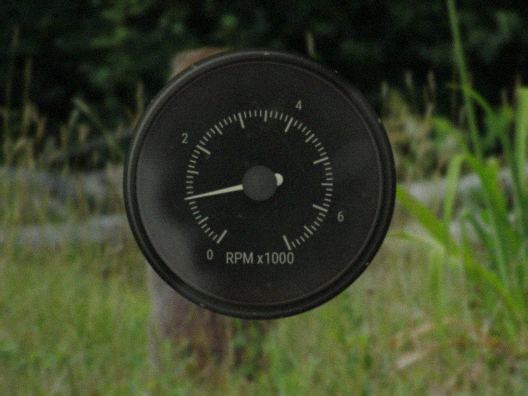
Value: 1000 rpm
